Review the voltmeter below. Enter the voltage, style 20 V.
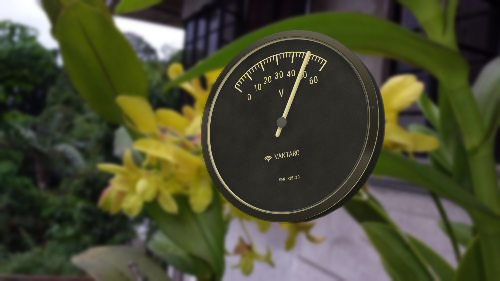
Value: 50 V
